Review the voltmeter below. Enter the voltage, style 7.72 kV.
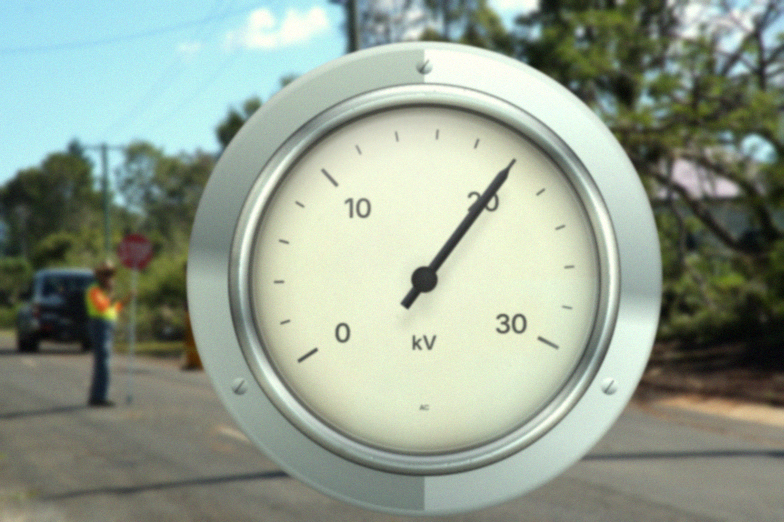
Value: 20 kV
